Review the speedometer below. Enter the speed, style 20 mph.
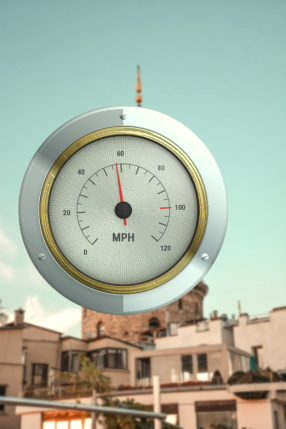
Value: 57.5 mph
